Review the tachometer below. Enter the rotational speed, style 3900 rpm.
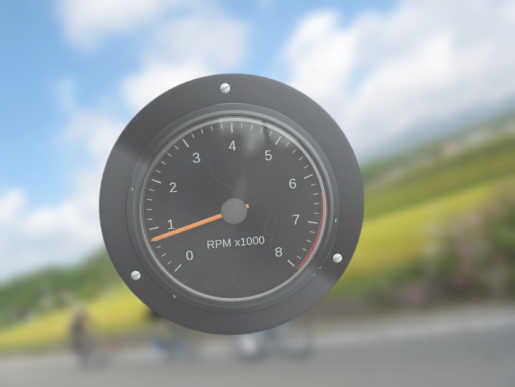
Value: 800 rpm
